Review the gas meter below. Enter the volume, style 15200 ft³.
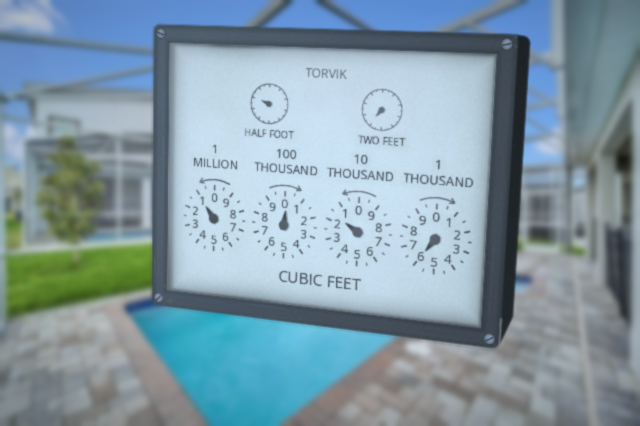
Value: 101600 ft³
